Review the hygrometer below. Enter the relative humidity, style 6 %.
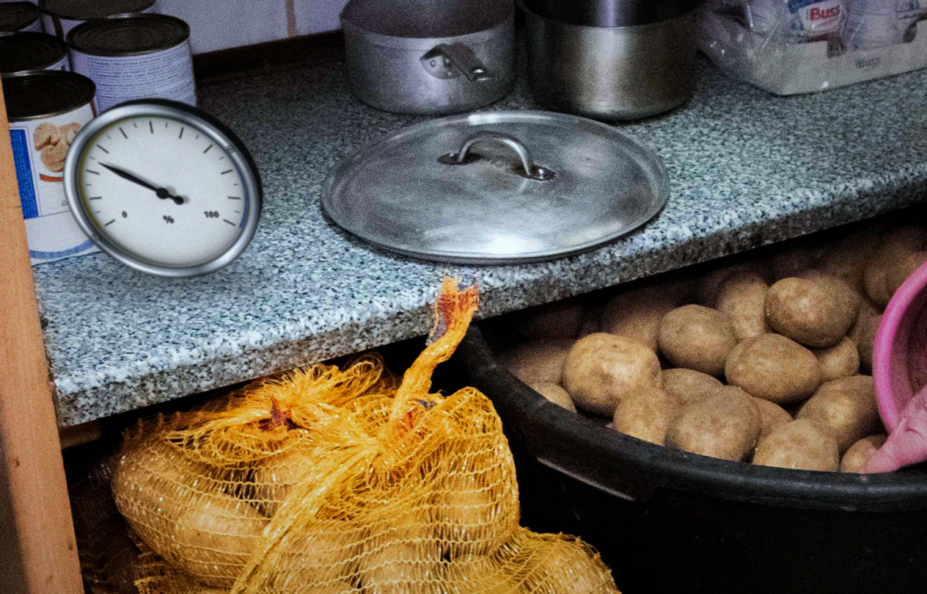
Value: 25 %
